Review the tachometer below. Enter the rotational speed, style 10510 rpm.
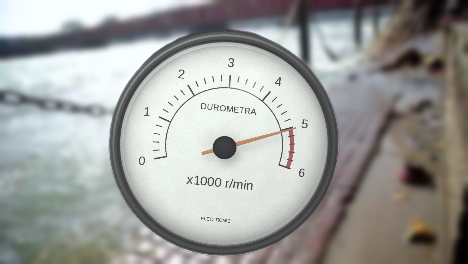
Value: 5000 rpm
